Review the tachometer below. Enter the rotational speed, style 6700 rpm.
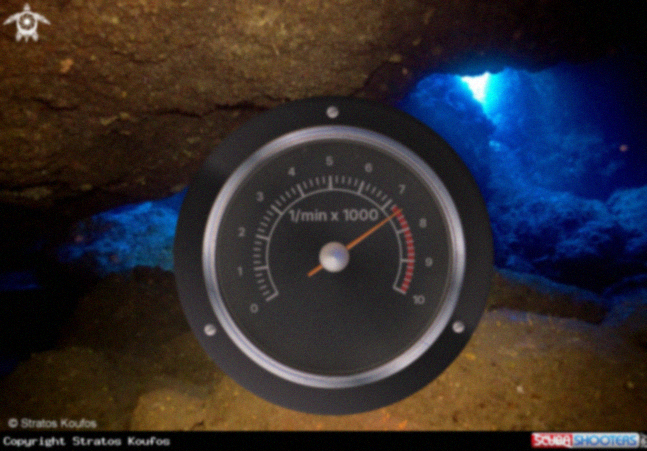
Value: 7400 rpm
